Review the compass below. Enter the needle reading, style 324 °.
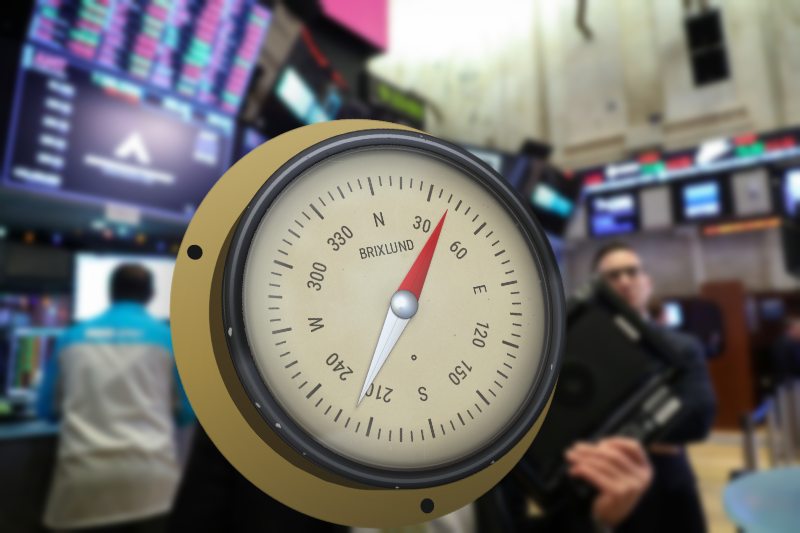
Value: 40 °
